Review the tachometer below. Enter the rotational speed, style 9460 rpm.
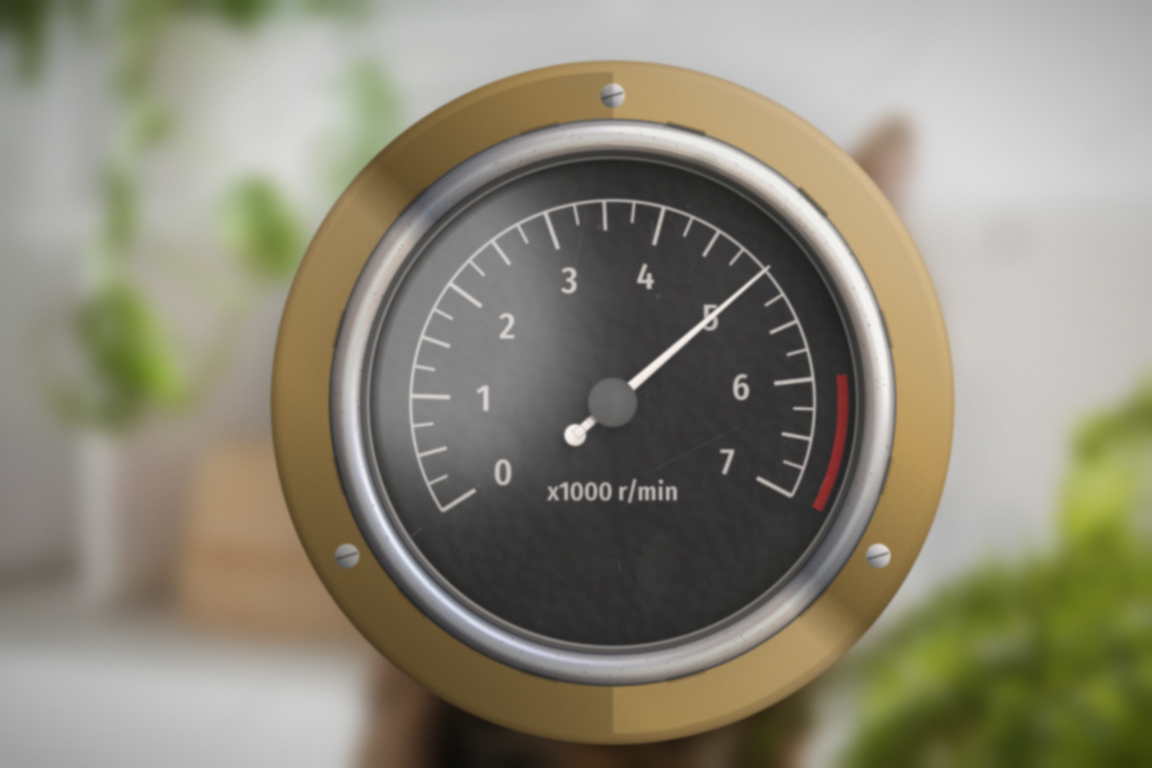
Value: 5000 rpm
